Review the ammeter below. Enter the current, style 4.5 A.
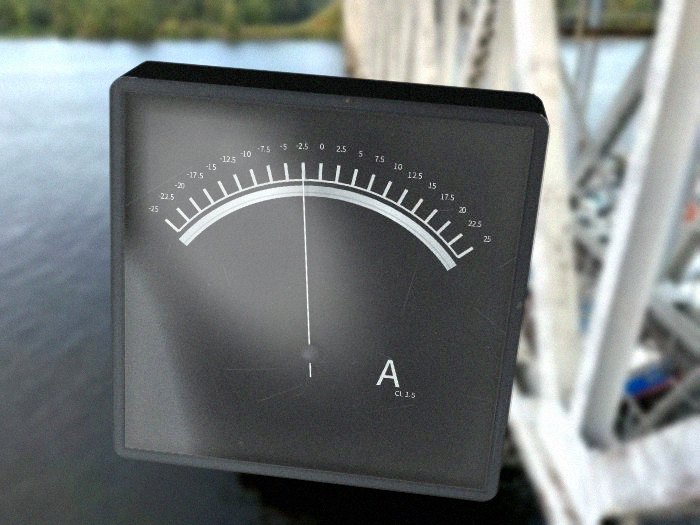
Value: -2.5 A
